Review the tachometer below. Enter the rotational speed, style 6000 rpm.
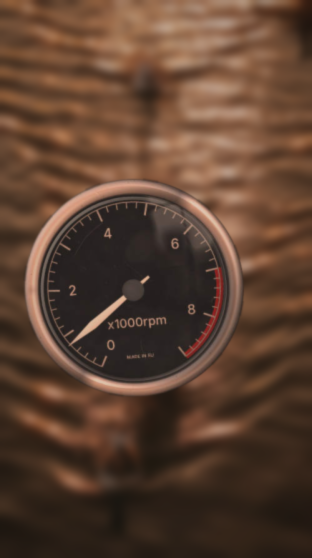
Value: 800 rpm
